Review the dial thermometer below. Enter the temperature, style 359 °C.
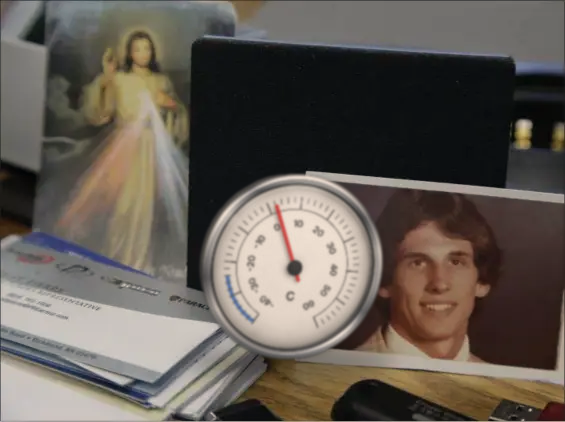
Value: 2 °C
